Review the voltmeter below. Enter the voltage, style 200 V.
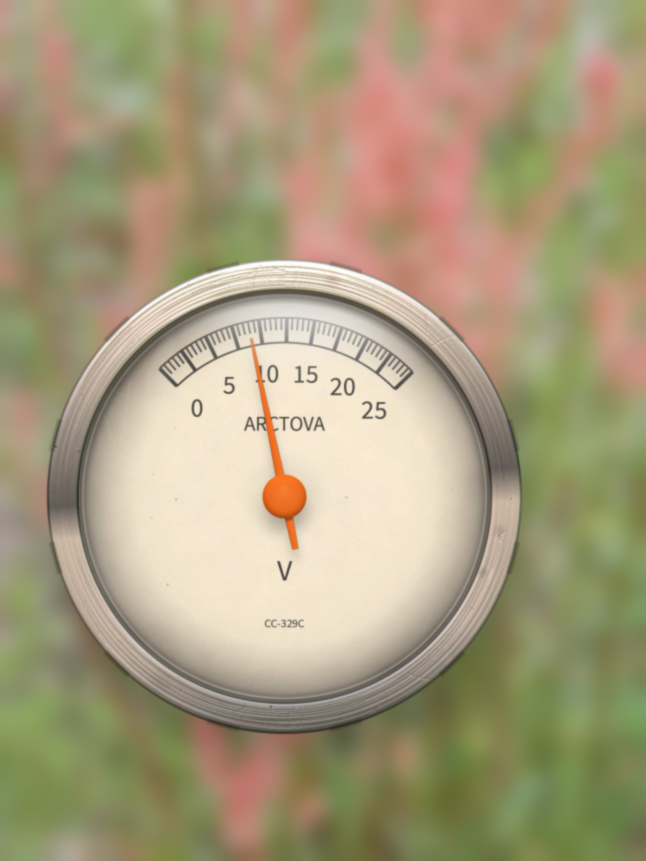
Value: 9 V
